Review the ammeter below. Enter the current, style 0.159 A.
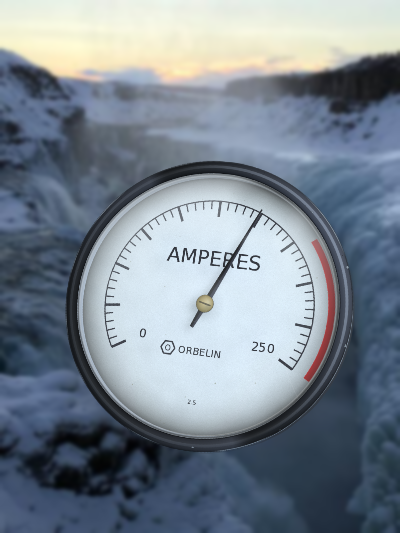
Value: 150 A
